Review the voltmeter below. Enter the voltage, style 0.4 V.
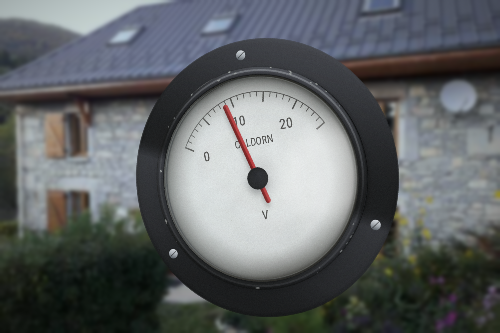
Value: 9 V
